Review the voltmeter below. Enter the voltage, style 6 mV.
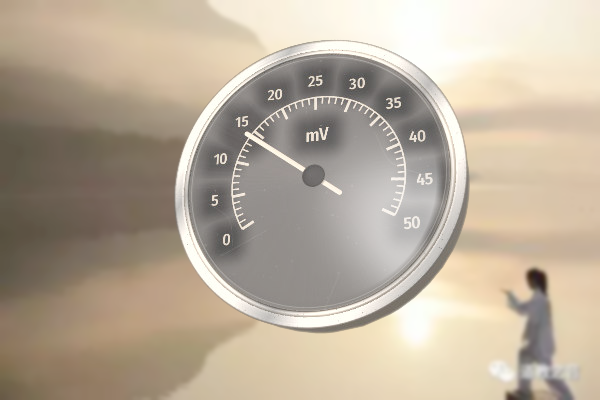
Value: 14 mV
